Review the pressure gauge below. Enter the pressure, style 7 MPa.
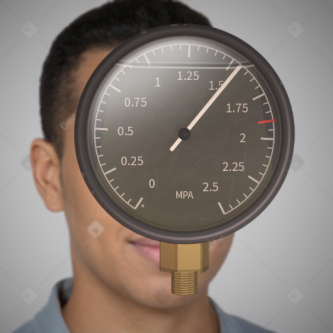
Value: 1.55 MPa
